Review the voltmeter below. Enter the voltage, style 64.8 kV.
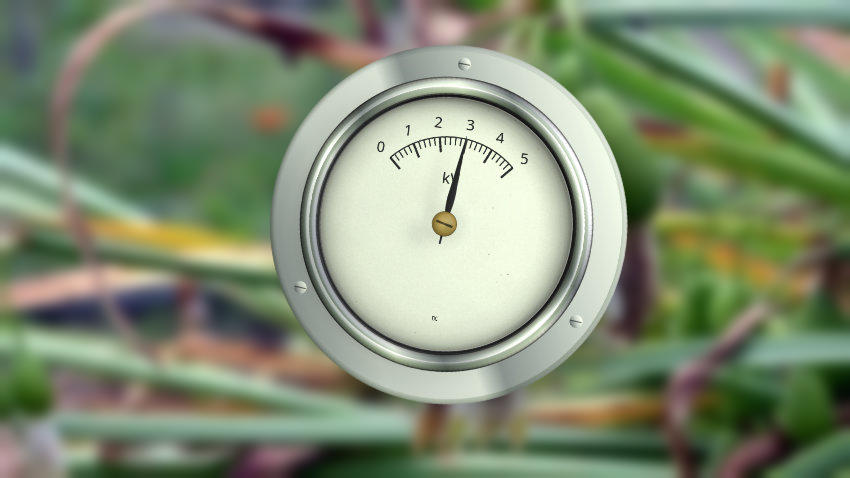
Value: 3 kV
